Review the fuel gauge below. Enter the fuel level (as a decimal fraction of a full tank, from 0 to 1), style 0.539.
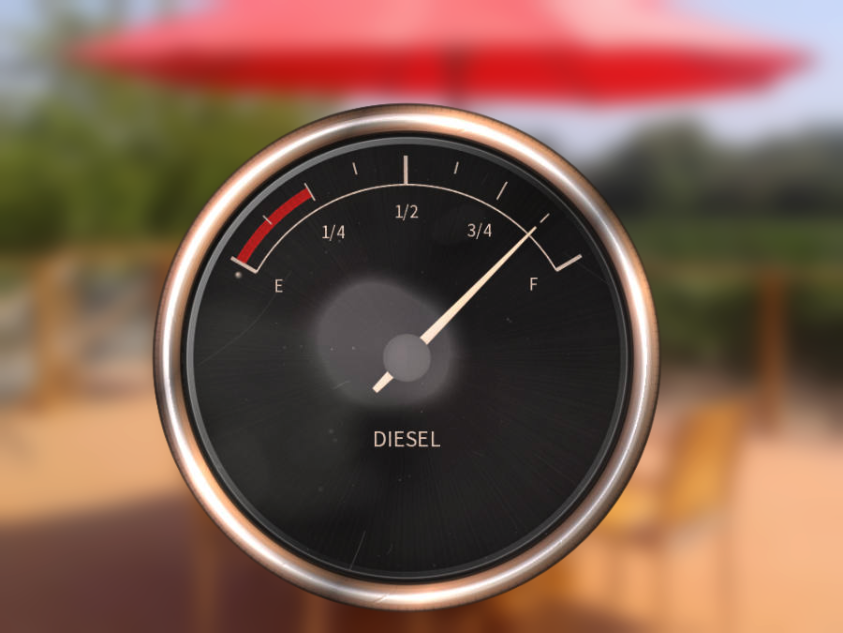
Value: 0.875
